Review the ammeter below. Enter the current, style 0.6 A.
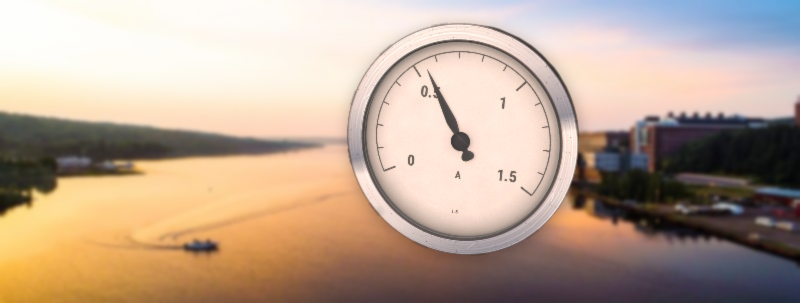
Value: 0.55 A
